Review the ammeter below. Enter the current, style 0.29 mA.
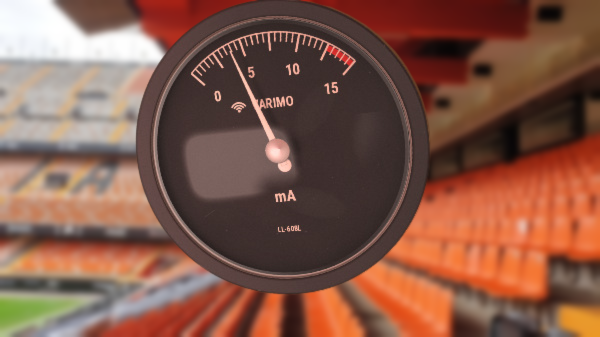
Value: 4 mA
